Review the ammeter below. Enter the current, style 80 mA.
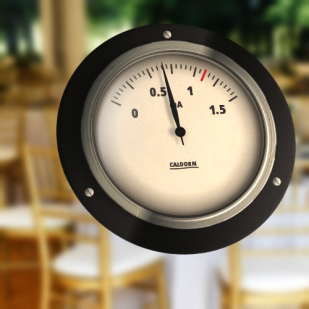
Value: 0.65 mA
